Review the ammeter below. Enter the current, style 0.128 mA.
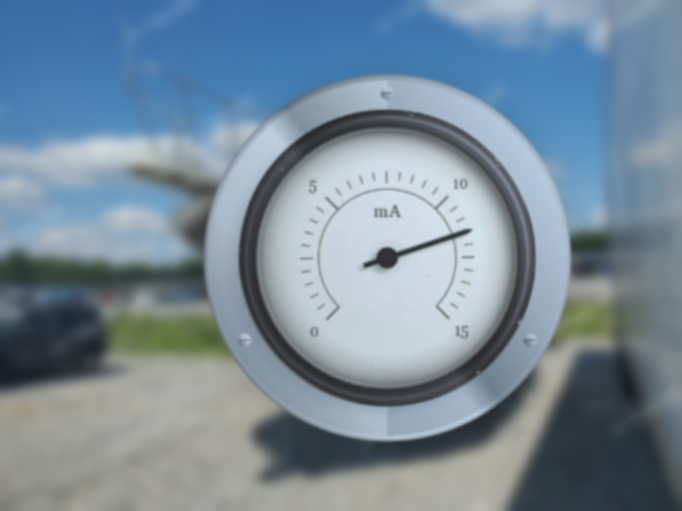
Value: 11.5 mA
